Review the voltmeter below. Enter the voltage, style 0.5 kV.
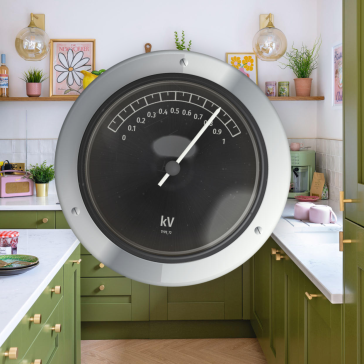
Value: 0.8 kV
